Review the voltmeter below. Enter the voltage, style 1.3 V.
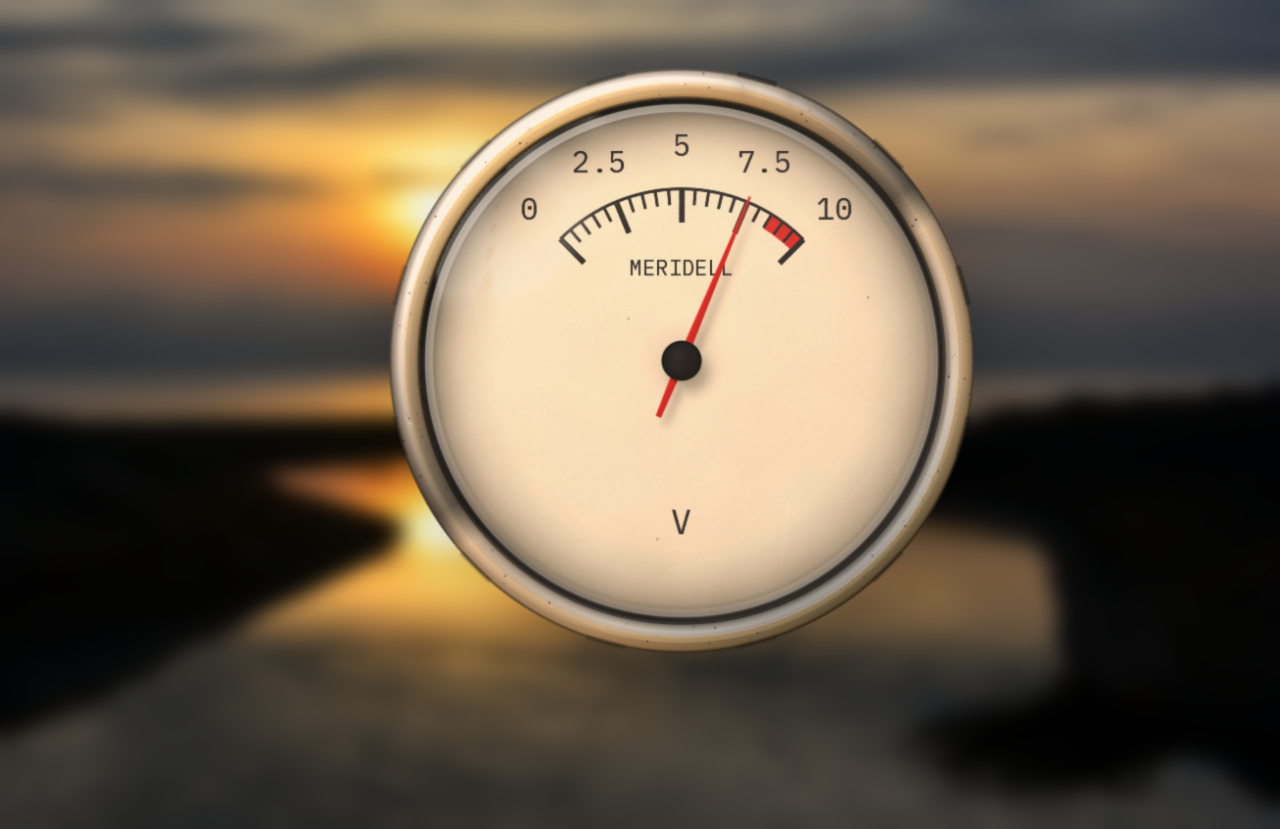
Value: 7.5 V
